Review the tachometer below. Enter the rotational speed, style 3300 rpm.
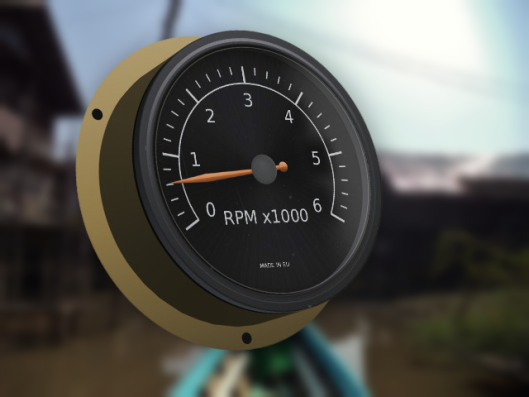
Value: 600 rpm
